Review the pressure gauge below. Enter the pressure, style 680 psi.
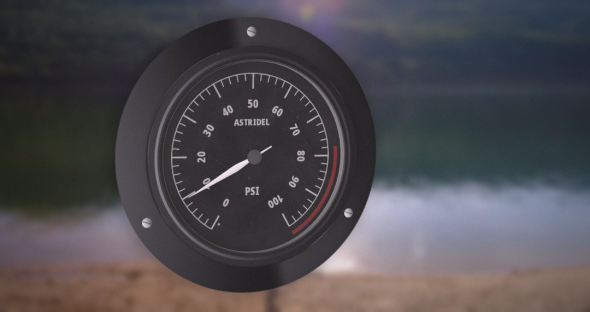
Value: 10 psi
